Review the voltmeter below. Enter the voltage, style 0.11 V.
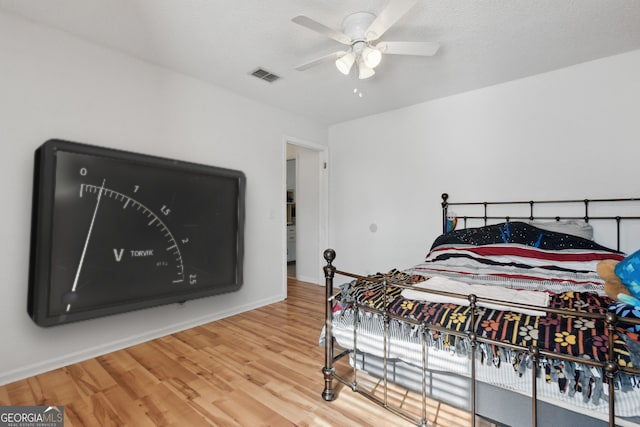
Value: 0.5 V
